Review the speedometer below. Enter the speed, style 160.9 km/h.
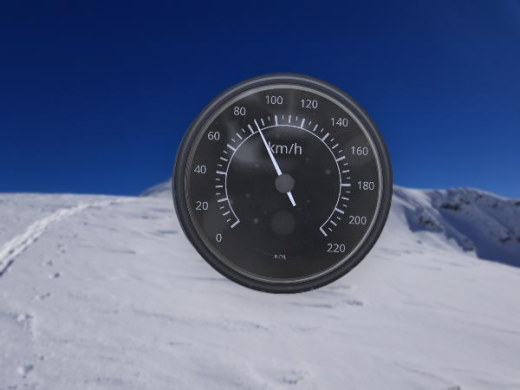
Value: 85 km/h
